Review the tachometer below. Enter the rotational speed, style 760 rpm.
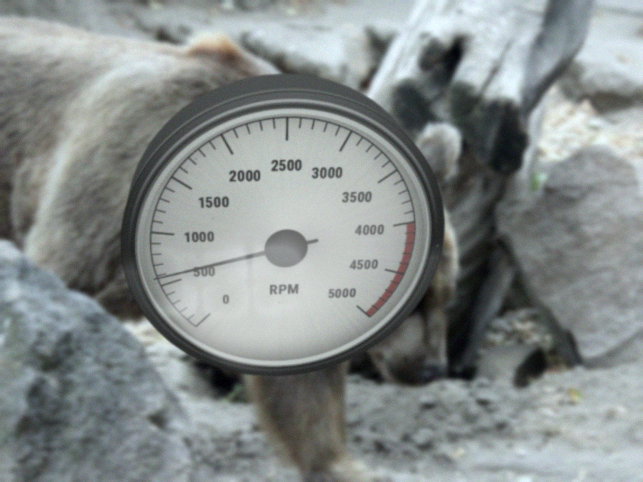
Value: 600 rpm
